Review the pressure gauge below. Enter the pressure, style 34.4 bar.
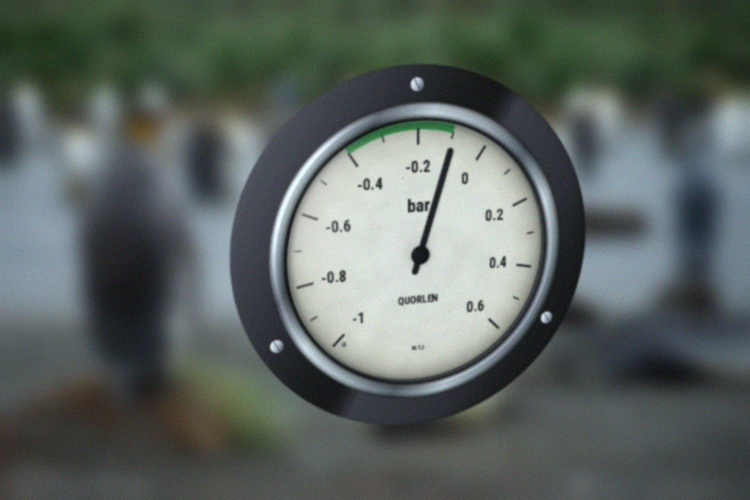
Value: -0.1 bar
